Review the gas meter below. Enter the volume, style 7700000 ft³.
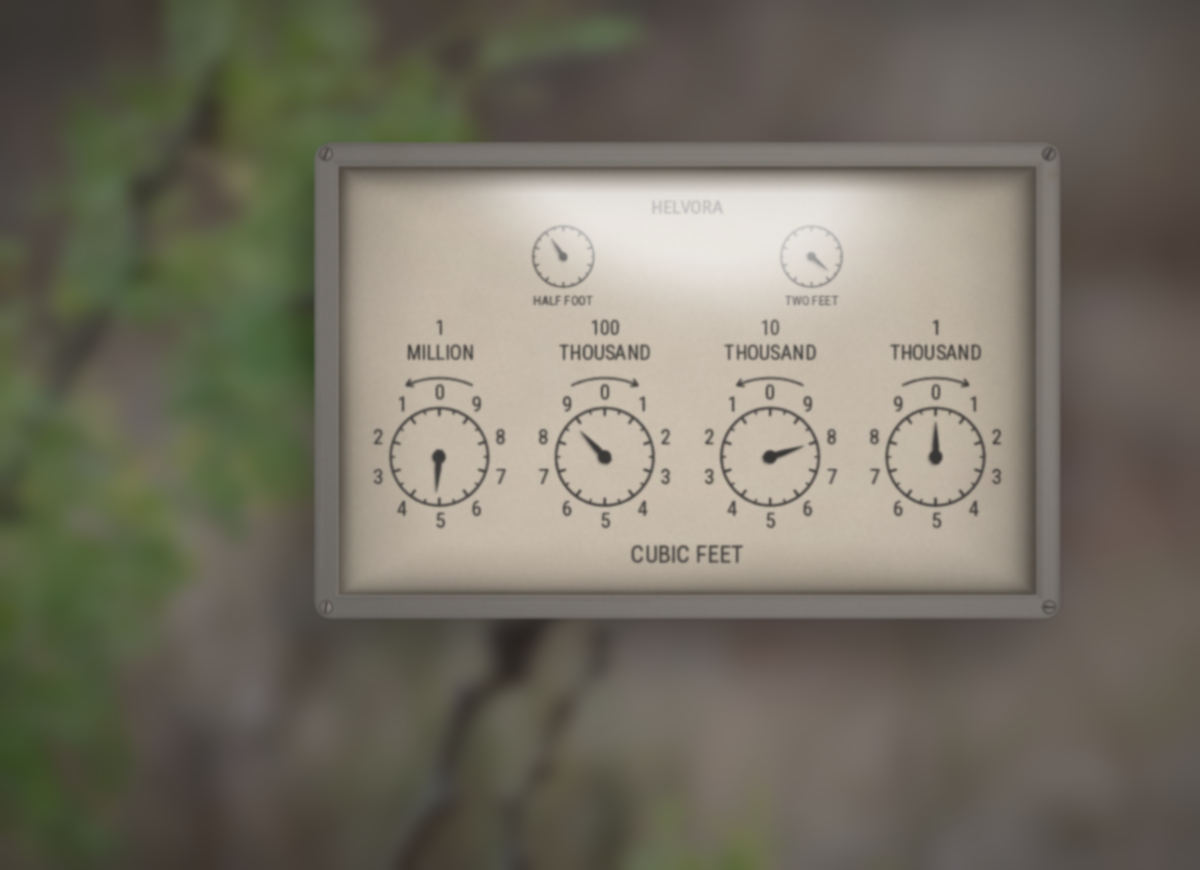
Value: 488000 ft³
